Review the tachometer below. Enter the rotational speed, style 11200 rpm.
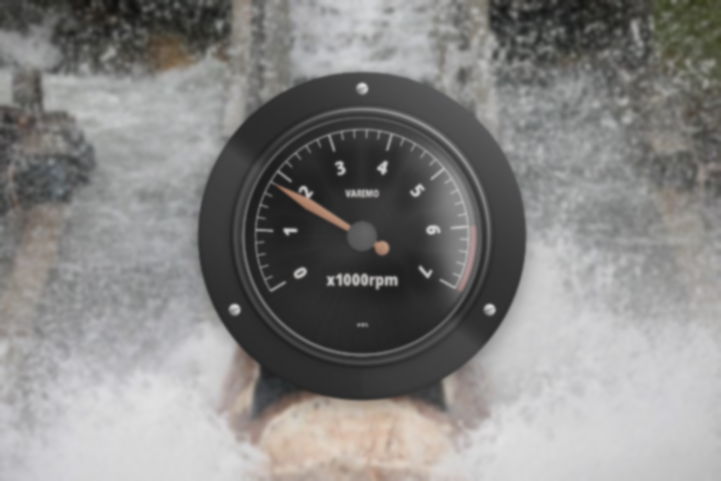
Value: 1800 rpm
